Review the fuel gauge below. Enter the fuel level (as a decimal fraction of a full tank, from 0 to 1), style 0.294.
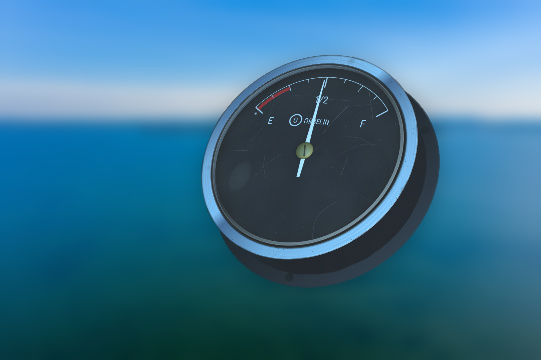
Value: 0.5
